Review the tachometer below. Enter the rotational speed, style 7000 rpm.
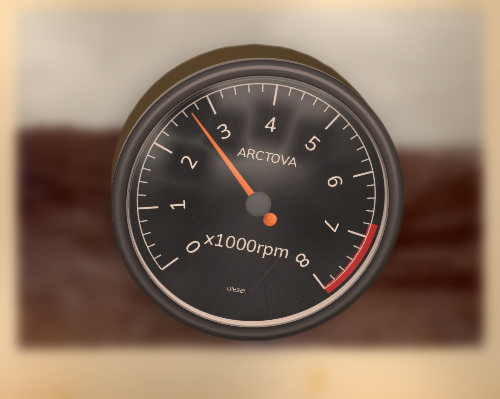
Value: 2700 rpm
